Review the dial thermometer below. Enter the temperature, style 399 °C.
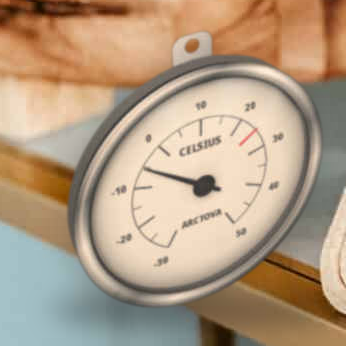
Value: -5 °C
